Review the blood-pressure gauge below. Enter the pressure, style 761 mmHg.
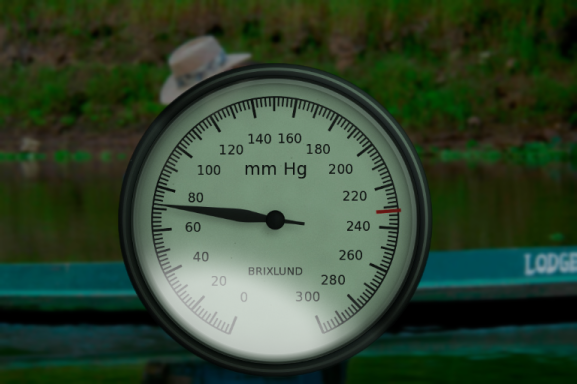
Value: 72 mmHg
